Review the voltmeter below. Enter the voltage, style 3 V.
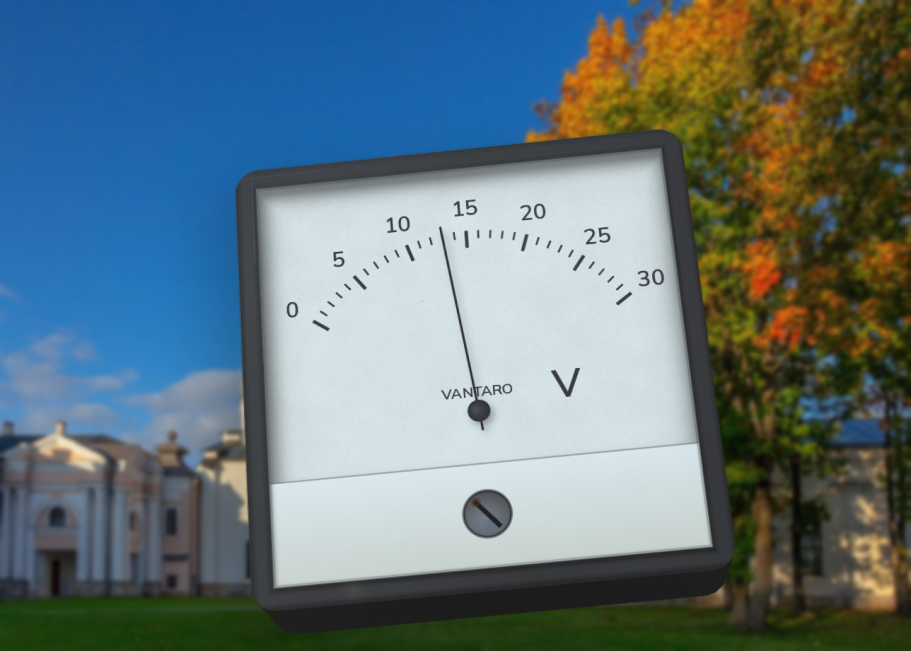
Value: 13 V
